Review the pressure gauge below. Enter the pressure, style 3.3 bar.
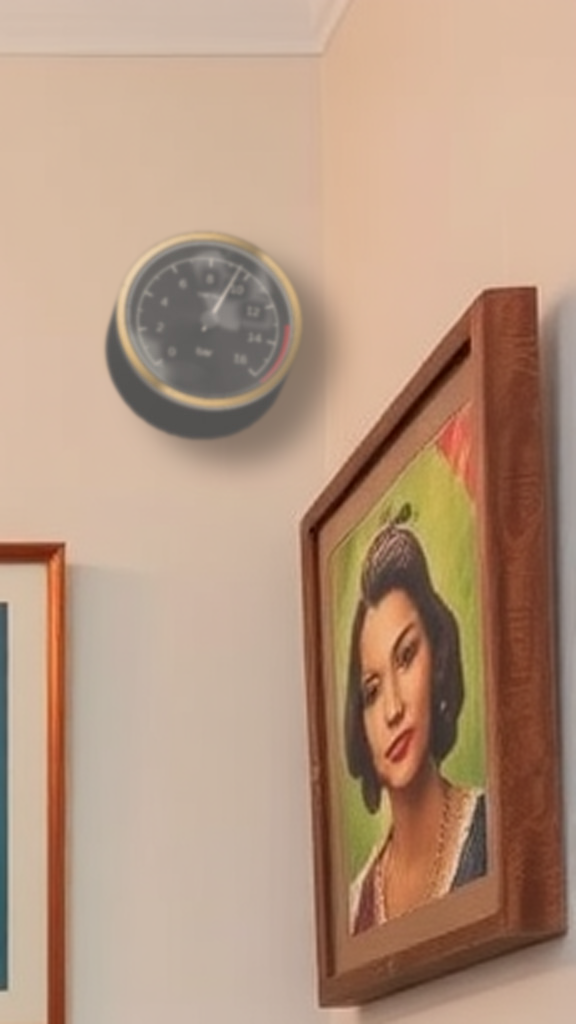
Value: 9.5 bar
